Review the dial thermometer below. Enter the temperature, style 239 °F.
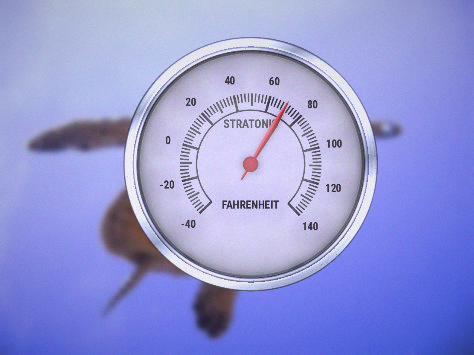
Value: 70 °F
